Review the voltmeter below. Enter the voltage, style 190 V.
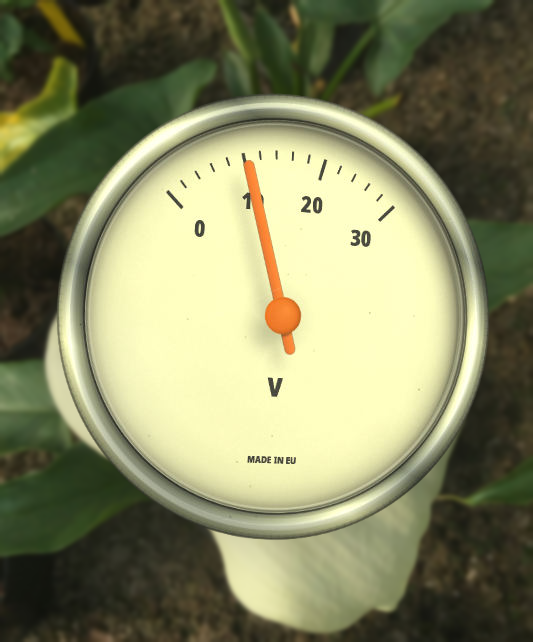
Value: 10 V
